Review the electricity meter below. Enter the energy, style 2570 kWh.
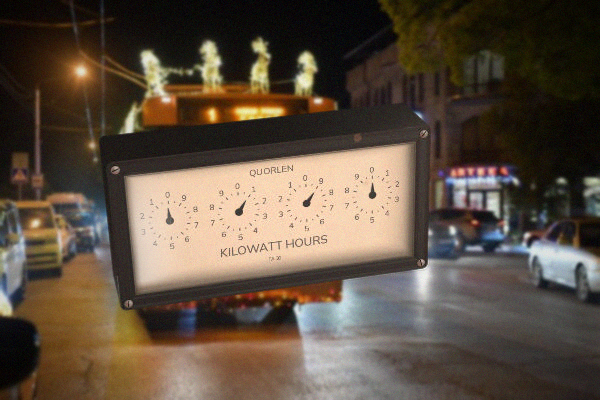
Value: 90 kWh
